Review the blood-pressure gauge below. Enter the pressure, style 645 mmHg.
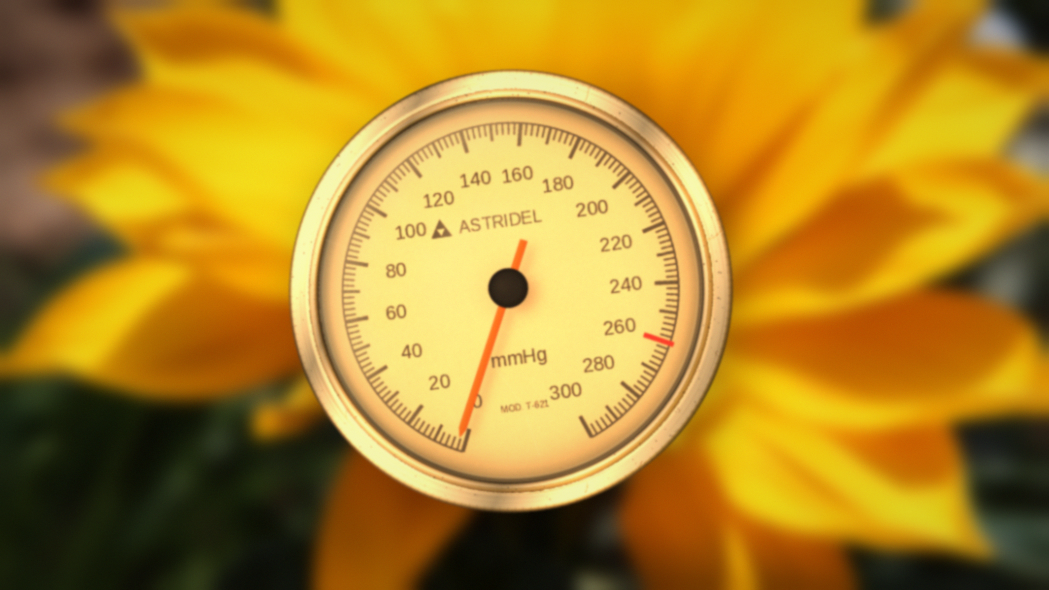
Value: 2 mmHg
